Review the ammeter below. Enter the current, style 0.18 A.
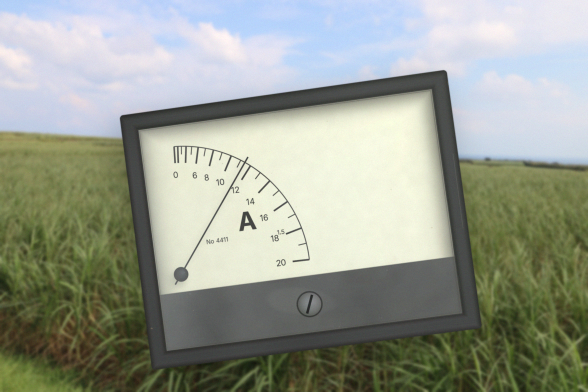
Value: 11.5 A
